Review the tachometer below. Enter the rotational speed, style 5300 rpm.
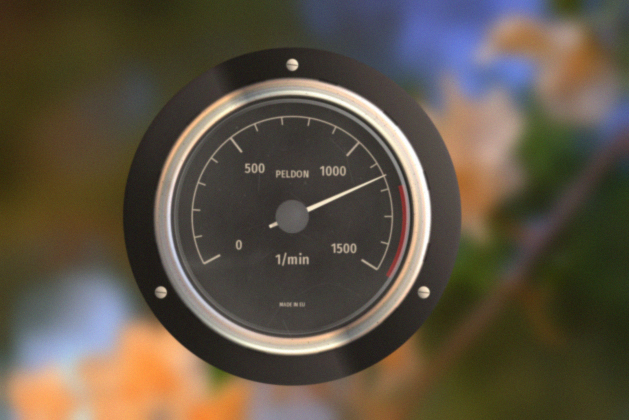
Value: 1150 rpm
